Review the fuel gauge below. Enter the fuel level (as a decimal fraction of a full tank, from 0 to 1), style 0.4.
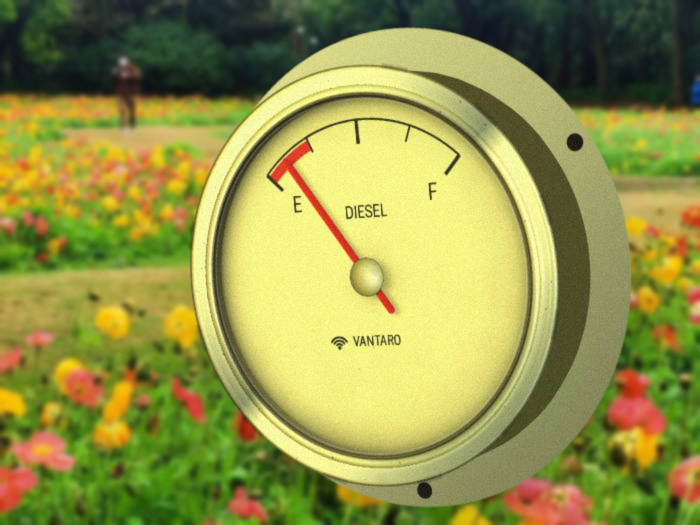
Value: 0.125
